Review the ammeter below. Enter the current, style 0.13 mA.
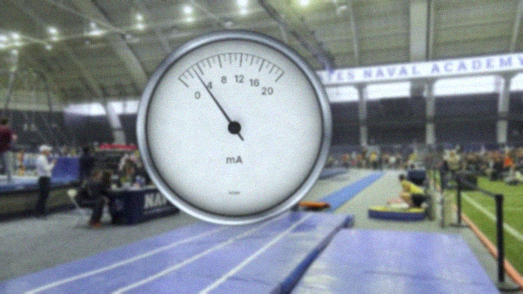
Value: 3 mA
